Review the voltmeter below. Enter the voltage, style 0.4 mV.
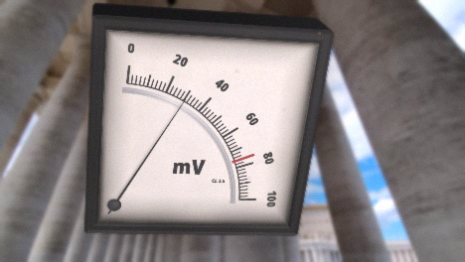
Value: 30 mV
